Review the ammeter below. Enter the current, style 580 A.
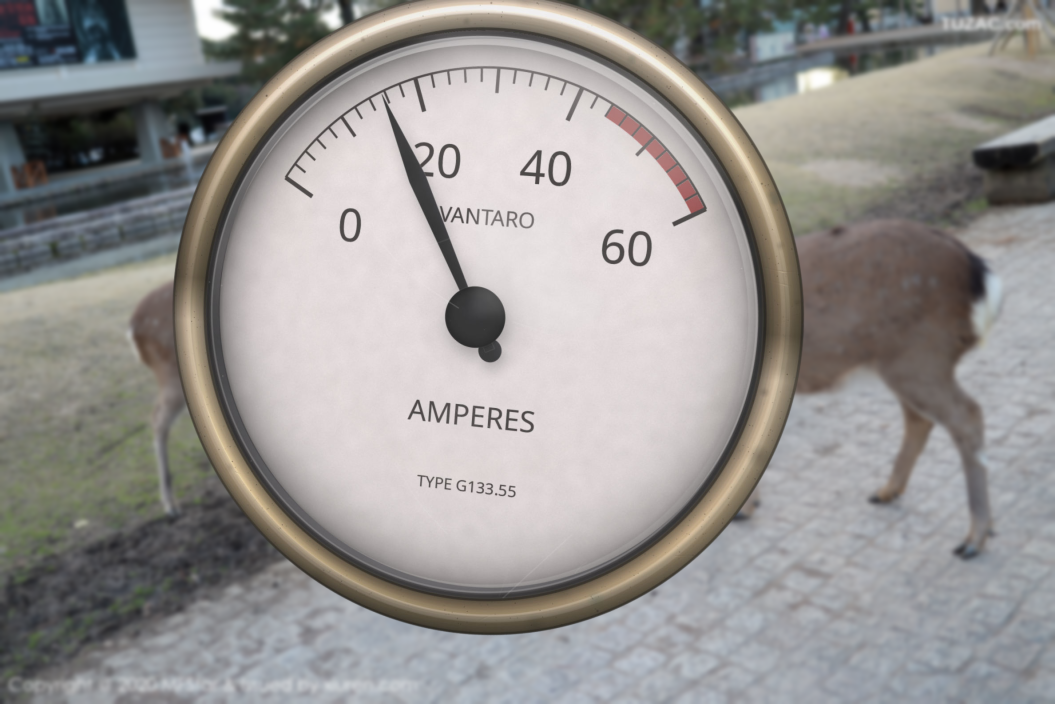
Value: 16 A
